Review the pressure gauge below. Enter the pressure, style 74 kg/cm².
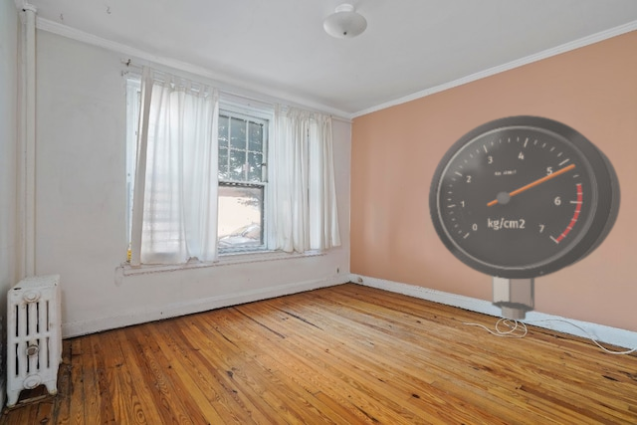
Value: 5.2 kg/cm²
